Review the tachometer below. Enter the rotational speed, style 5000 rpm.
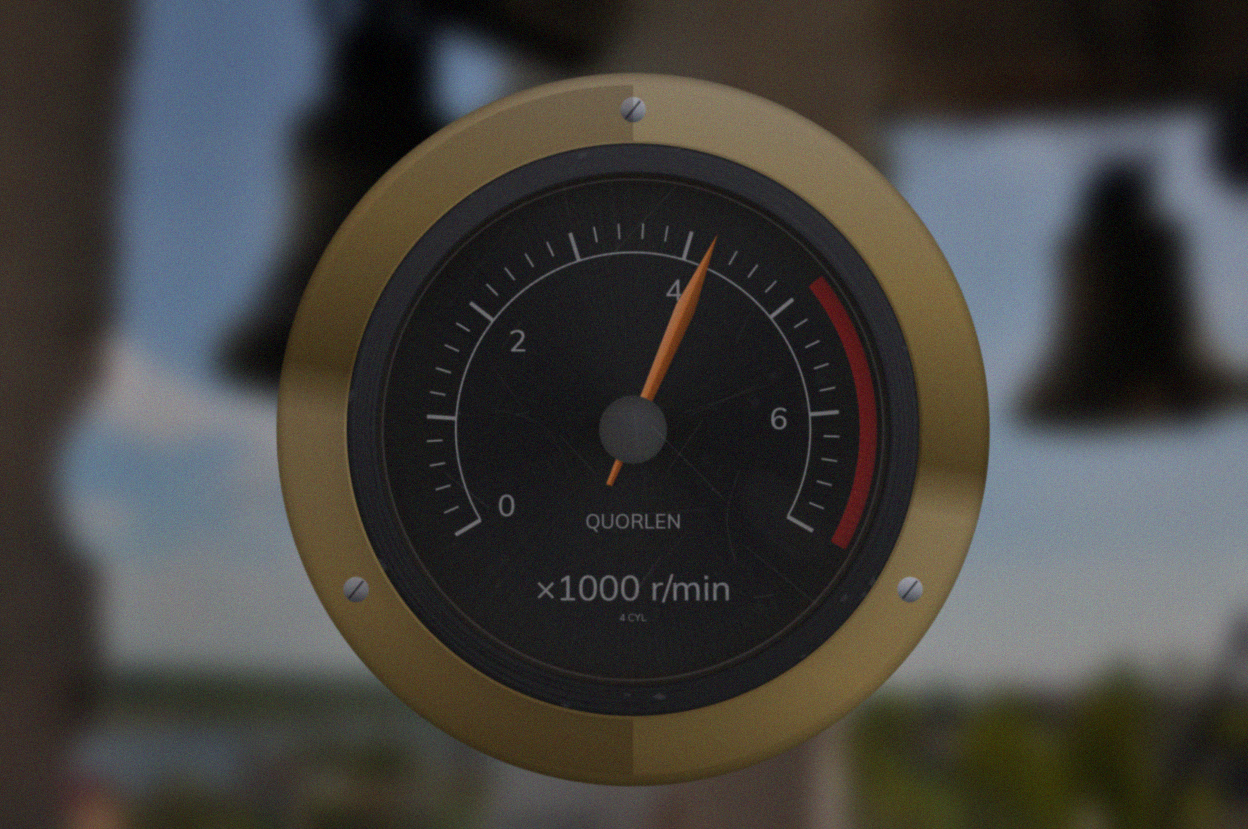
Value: 4200 rpm
